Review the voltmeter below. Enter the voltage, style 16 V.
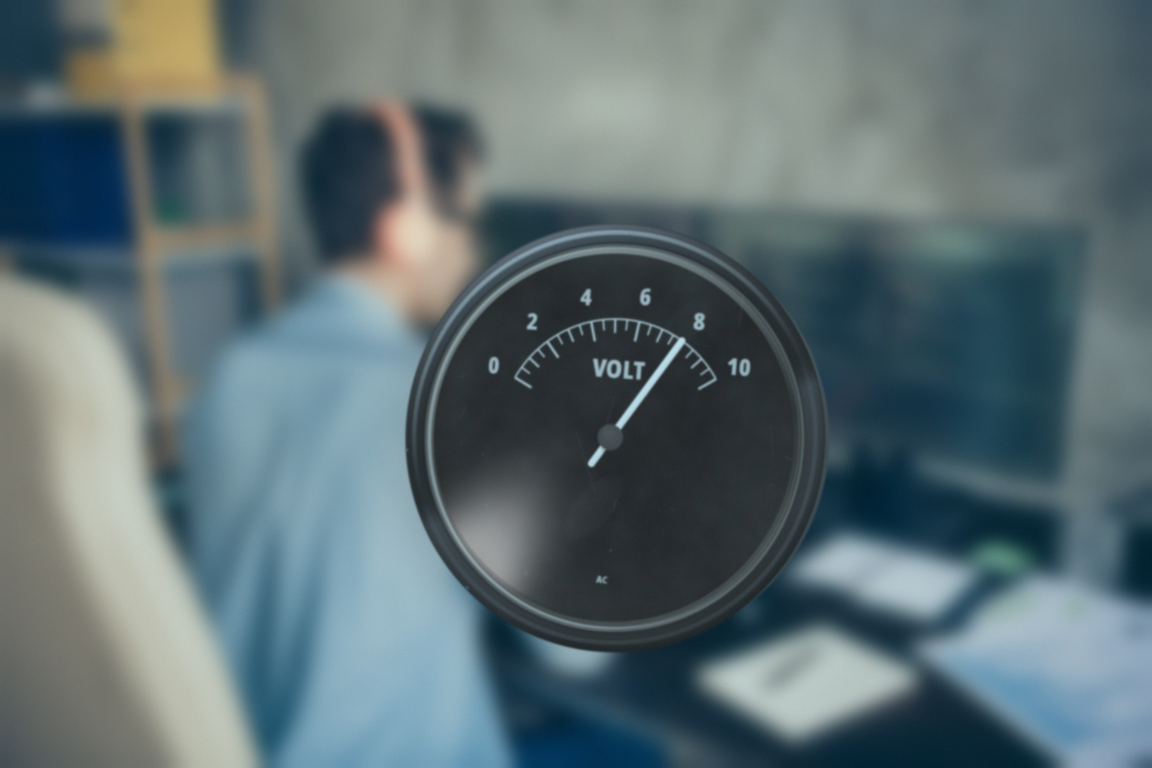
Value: 8 V
